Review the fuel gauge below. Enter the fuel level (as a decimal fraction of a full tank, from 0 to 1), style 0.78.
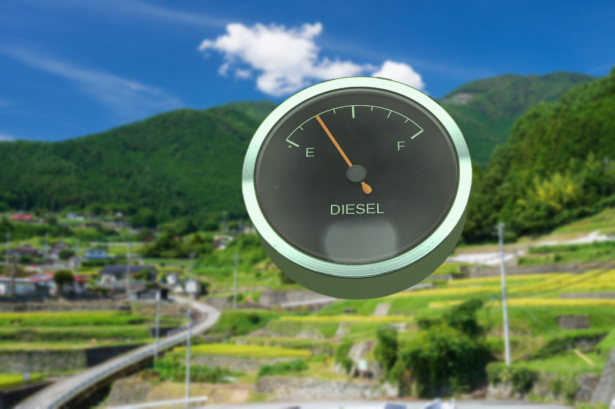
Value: 0.25
